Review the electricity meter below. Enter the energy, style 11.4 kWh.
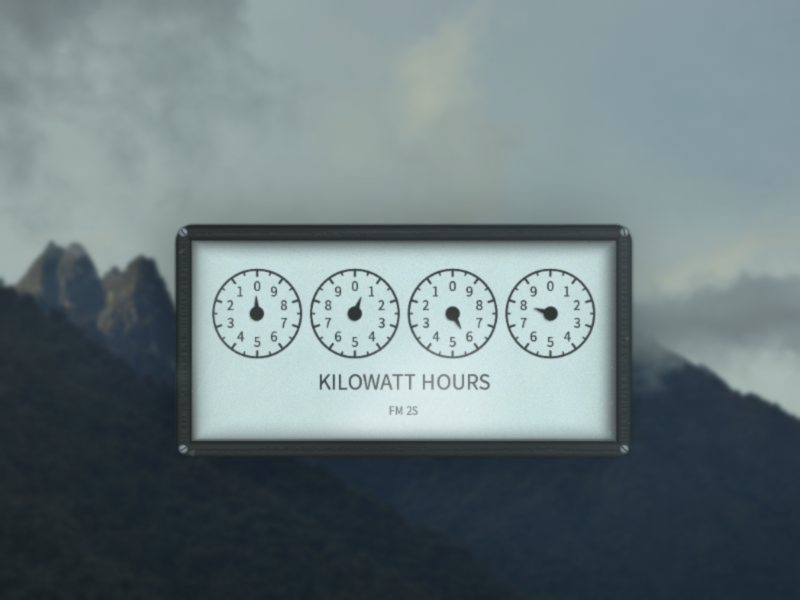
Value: 58 kWh
